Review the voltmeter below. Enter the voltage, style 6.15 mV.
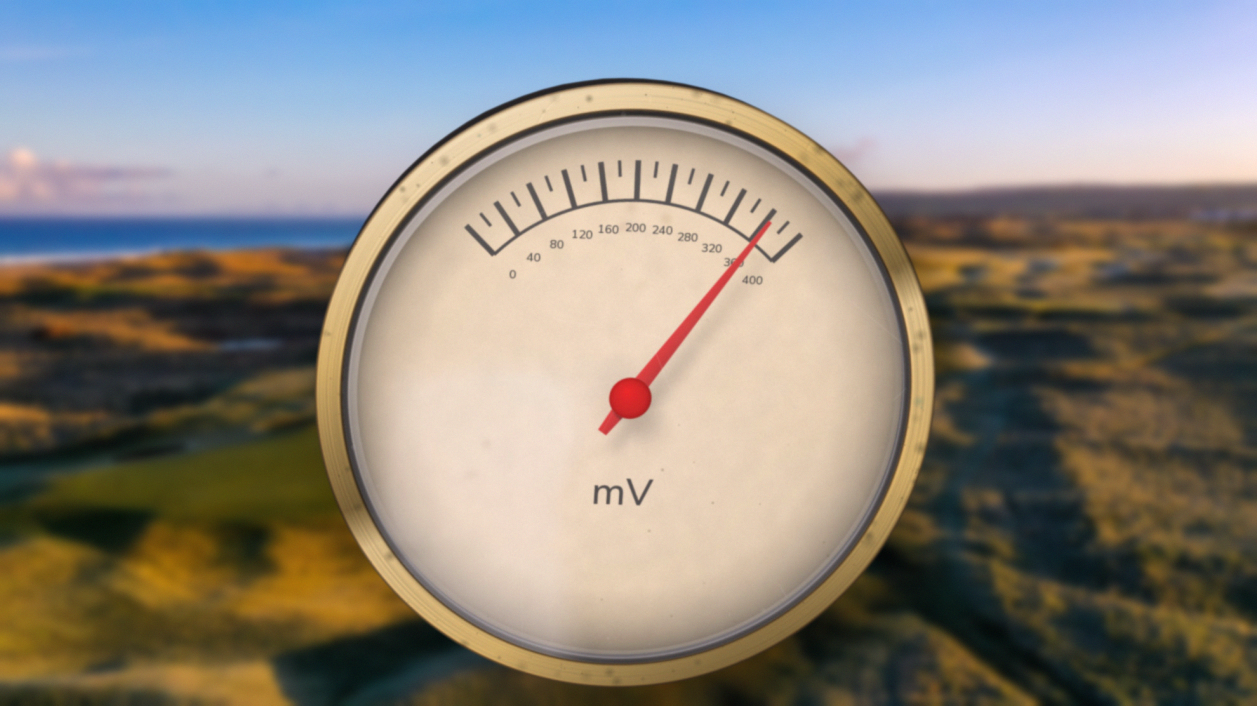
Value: 360 mV
